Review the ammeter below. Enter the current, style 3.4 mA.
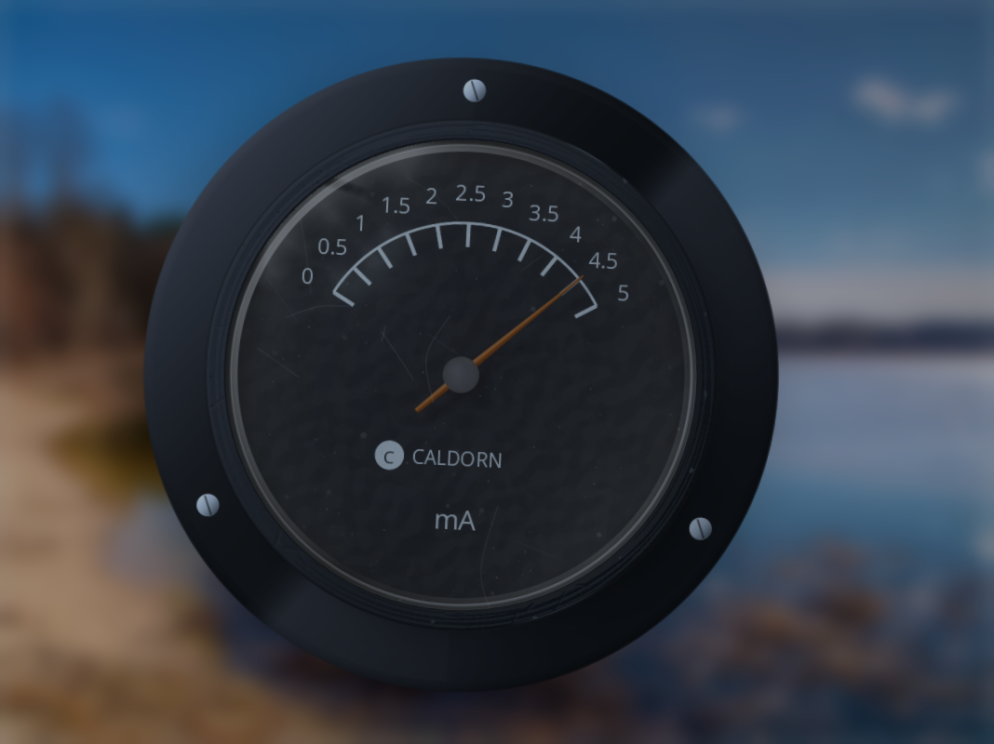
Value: 4.5 mA
